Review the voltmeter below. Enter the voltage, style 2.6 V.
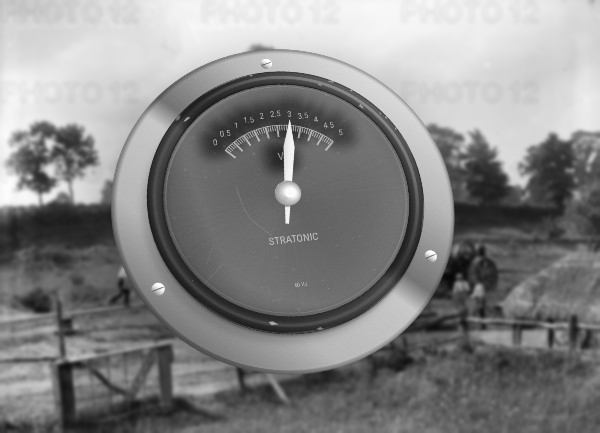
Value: 3 V
